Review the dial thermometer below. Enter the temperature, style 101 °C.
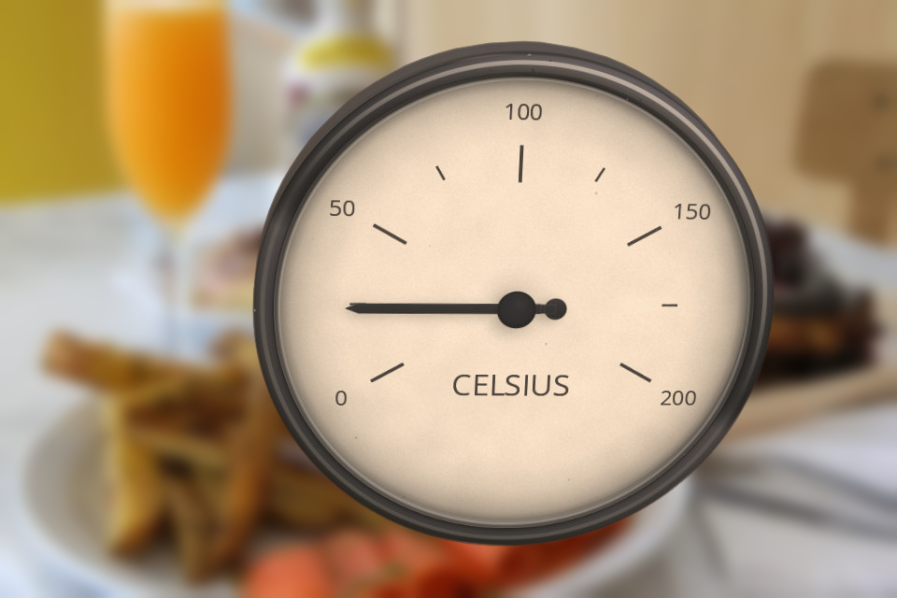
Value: 25 °C
